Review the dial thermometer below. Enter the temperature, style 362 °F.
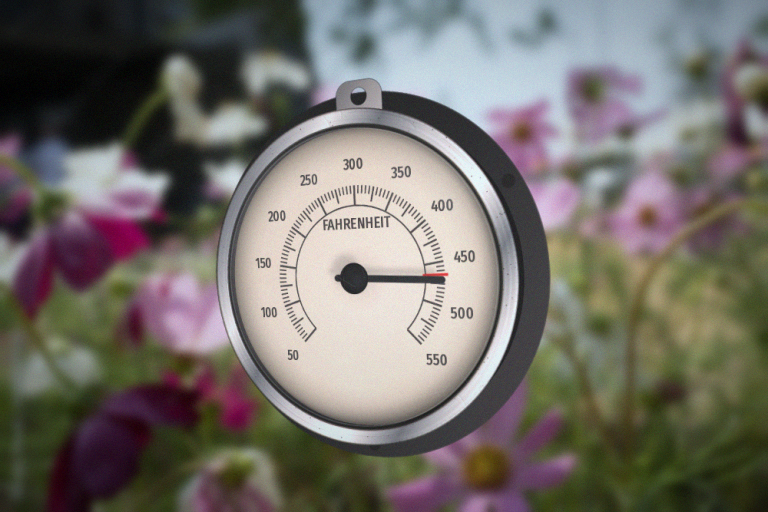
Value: 470 °F
